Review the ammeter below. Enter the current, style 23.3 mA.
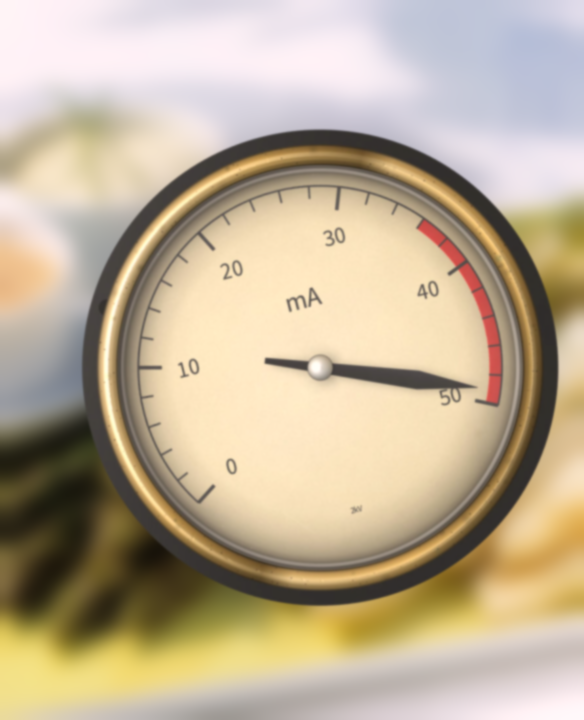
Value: 49 mA
